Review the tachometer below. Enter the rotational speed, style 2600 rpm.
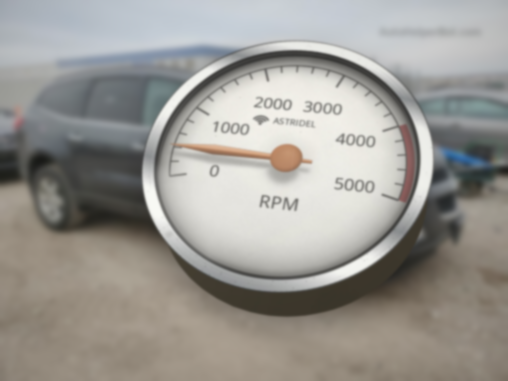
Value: 400 rpm
